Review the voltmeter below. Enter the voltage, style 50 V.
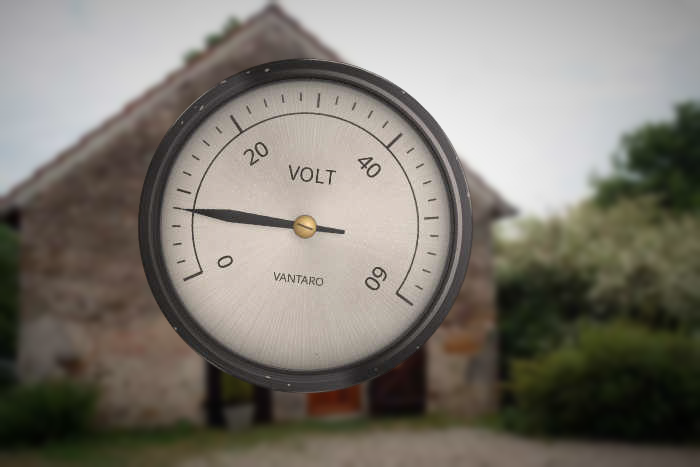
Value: 8 V
